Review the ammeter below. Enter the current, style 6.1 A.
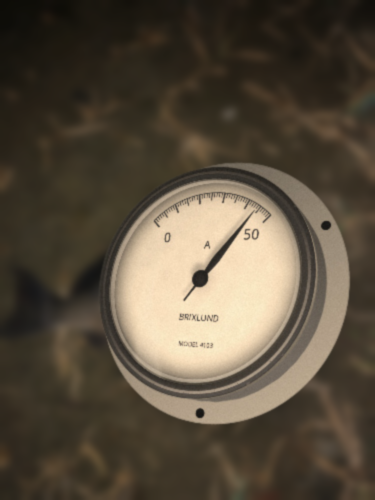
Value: 45 A
